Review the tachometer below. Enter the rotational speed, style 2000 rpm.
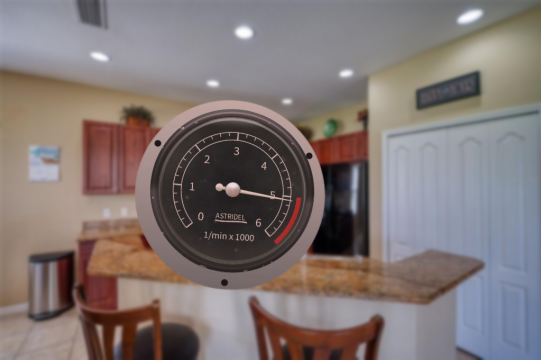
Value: 5100 rpm
